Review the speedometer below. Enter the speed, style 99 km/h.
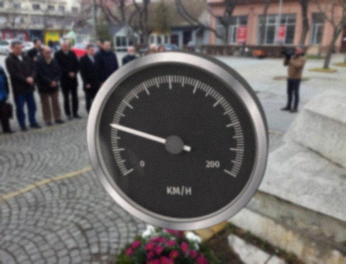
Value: 40 km/h
